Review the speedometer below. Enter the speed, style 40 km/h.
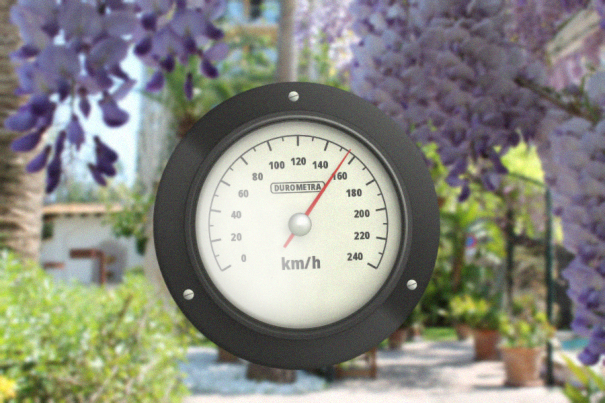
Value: 155 km/h
